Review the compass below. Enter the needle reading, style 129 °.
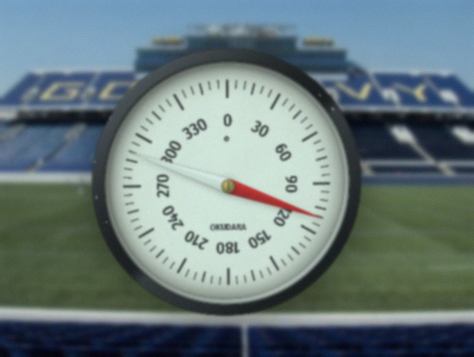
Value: 110 °
